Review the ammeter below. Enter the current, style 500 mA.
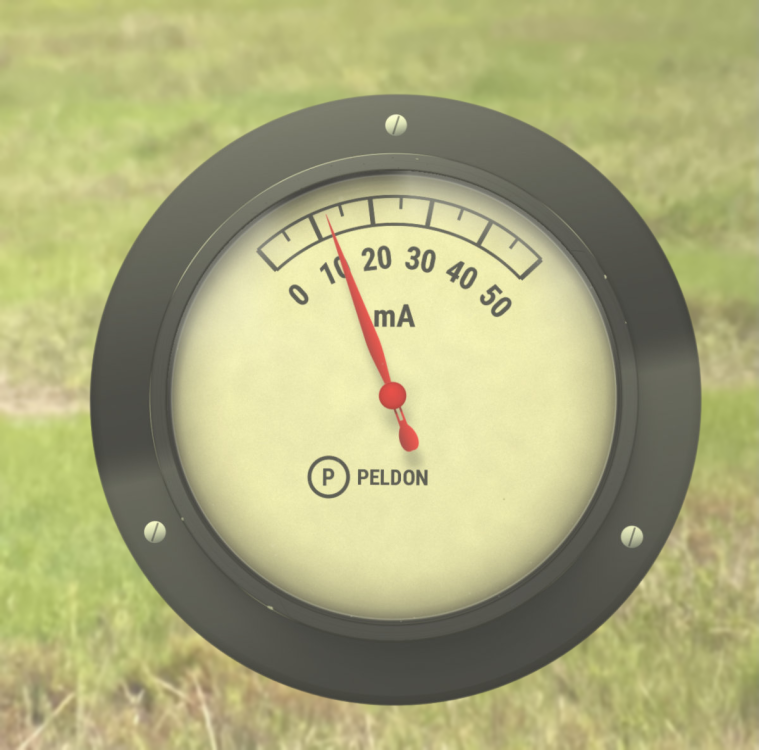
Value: 12.5 mA
